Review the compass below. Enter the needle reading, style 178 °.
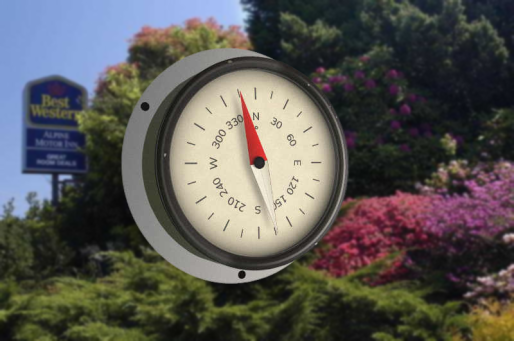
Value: 345 °
